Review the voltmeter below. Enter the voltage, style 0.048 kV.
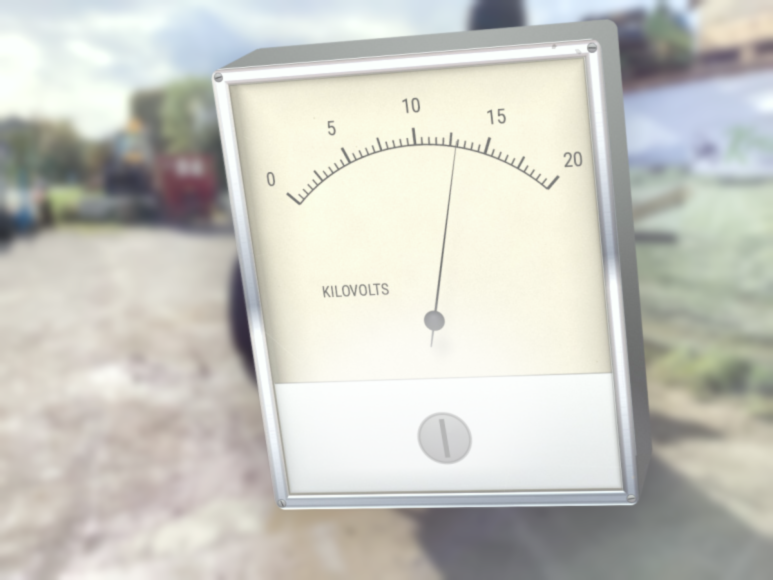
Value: 13 kV
